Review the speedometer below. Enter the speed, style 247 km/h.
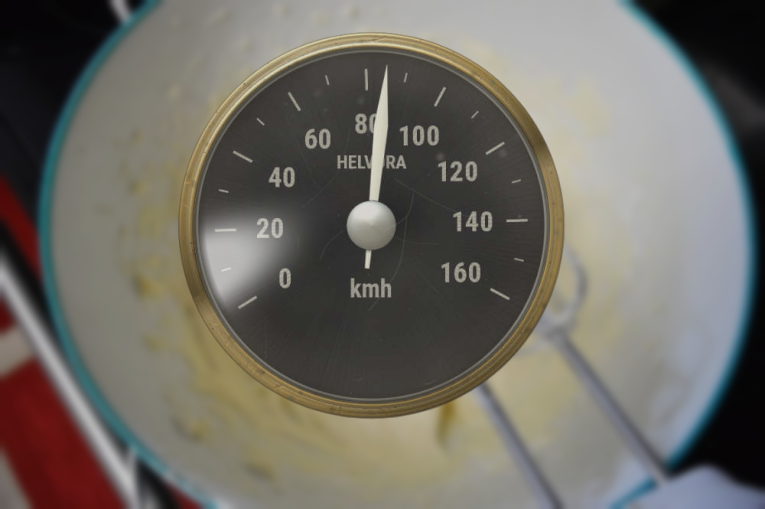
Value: 85 km/h
